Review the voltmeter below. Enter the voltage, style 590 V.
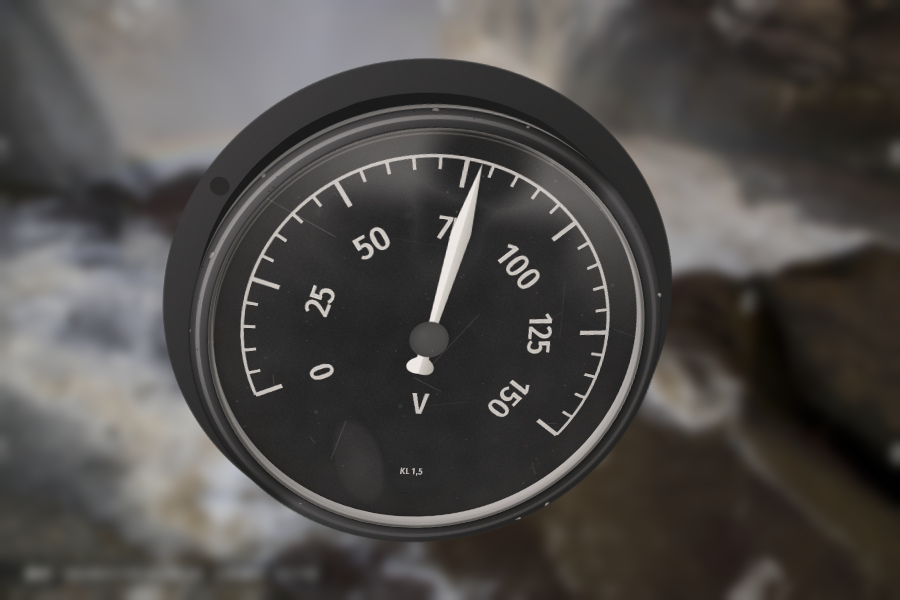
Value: 77.5 V
